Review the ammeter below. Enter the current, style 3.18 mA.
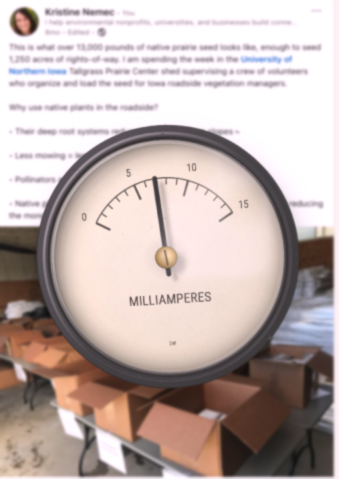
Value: 7 mA
